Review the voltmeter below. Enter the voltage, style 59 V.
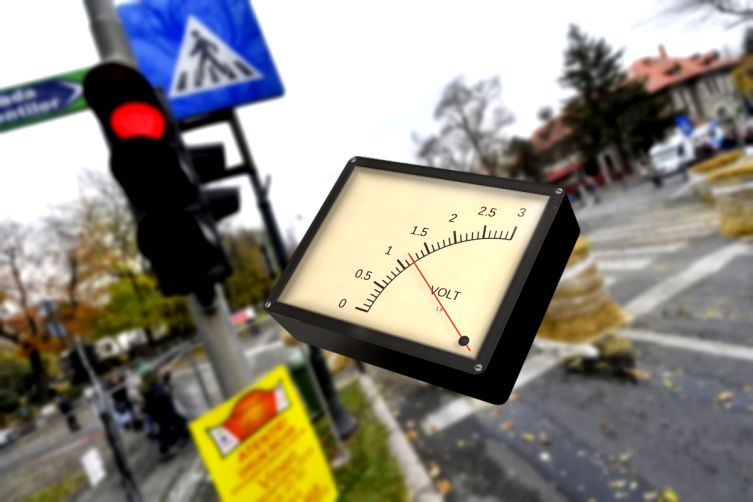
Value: 1.2 V
